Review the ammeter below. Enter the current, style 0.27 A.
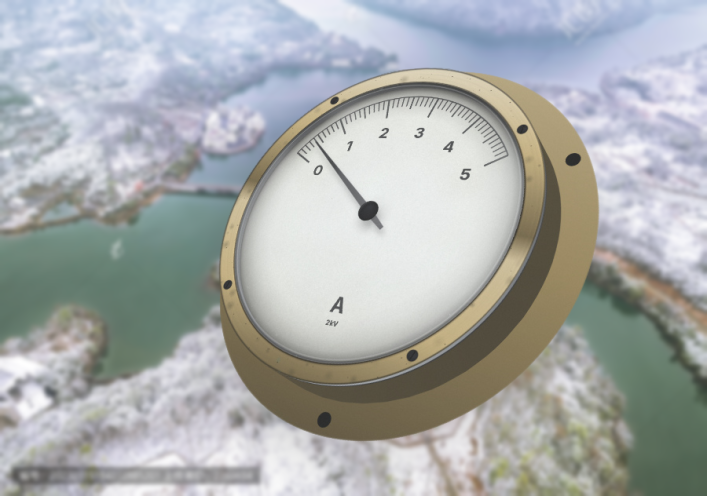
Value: 0.4 A
